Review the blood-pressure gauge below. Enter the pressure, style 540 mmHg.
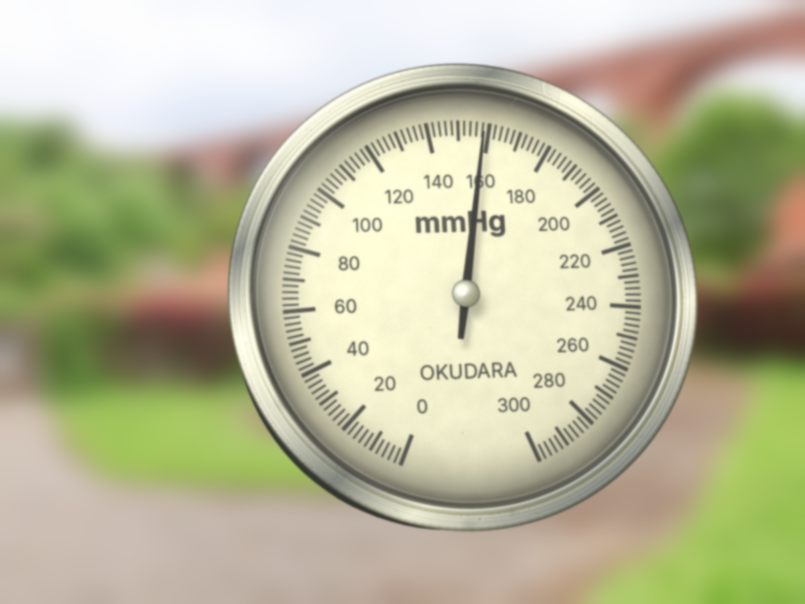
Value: 158 mmHg
